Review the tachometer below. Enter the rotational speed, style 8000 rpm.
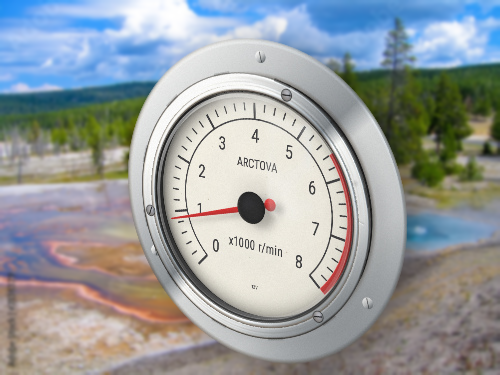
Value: 900 rpm
